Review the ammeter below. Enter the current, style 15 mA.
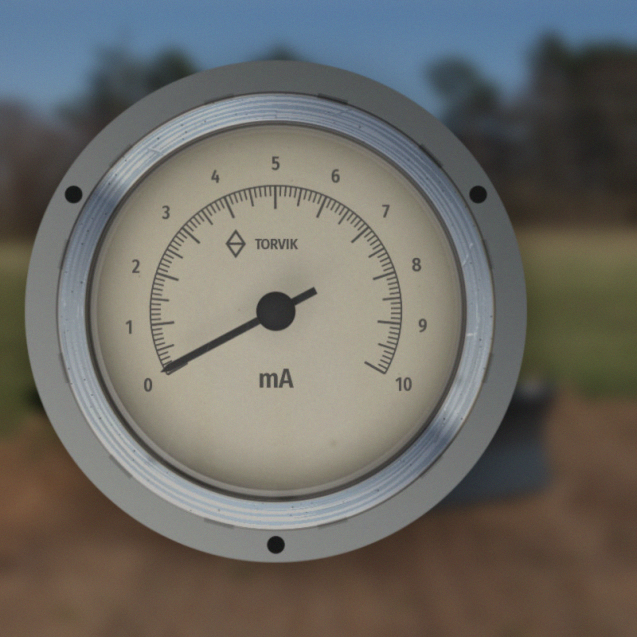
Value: 0.1 mA
